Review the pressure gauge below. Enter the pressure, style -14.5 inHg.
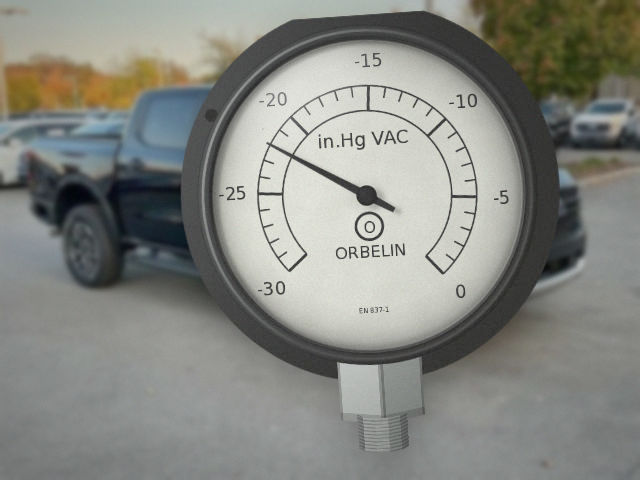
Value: -22 inHg
